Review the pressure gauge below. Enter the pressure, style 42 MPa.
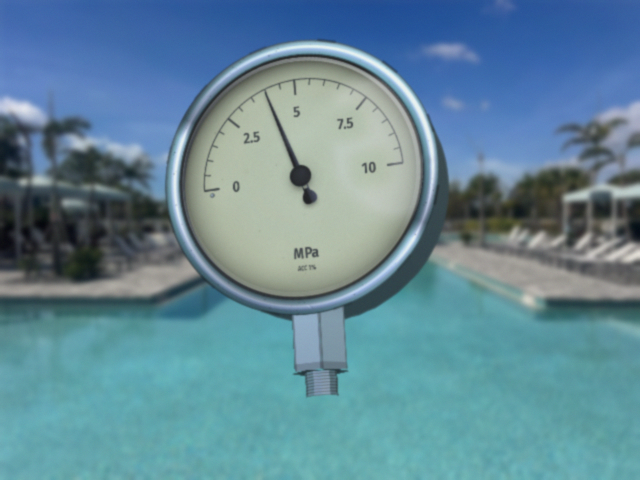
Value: 4 MPa
